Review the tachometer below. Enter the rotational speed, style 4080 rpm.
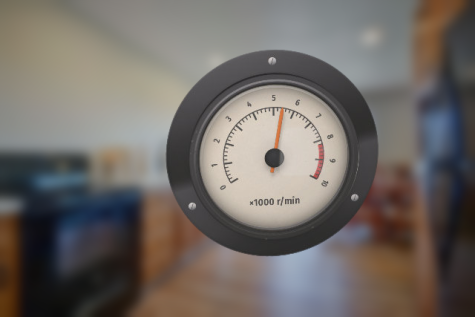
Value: 5400 rpm
